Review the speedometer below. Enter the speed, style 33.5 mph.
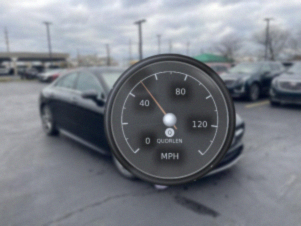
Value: 50 mph
